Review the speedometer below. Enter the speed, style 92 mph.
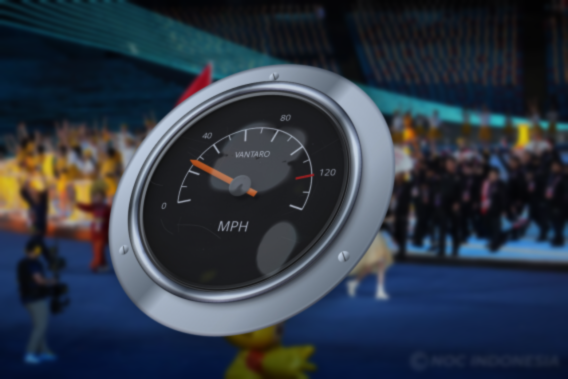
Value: 25 mph
